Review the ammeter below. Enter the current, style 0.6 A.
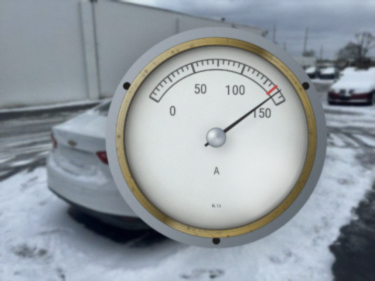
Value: 140 A
